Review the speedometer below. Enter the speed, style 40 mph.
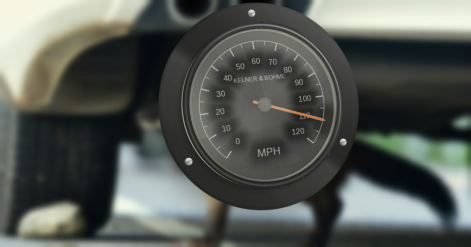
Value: 110 mph
